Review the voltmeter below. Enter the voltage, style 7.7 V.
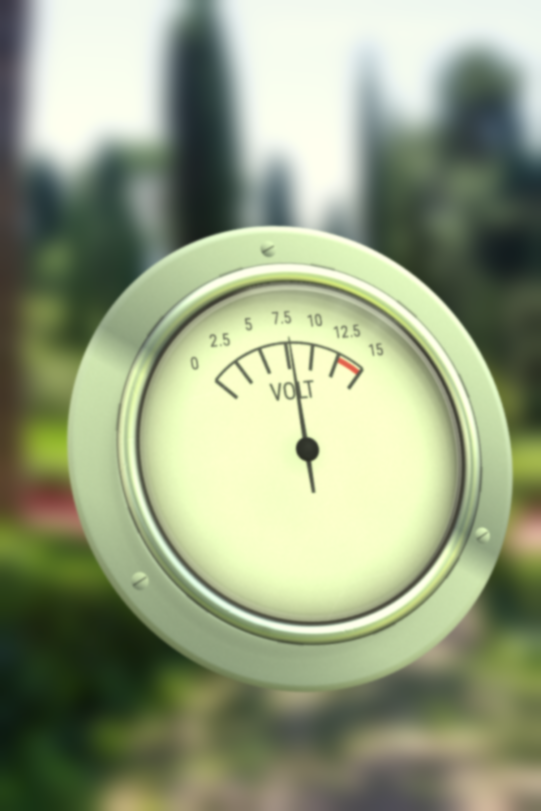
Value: 7.5 V
